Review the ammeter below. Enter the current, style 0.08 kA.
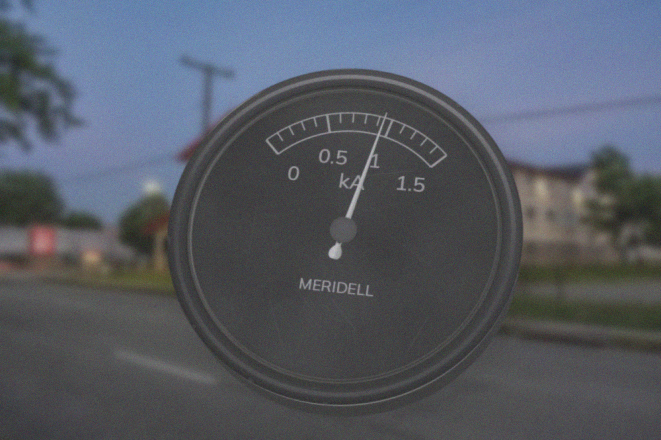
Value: 0.95 kA
